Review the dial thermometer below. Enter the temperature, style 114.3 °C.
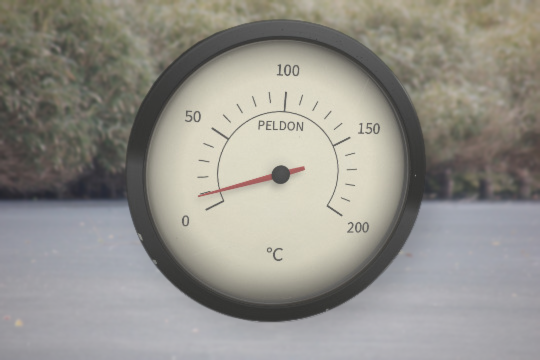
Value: 10 °C
